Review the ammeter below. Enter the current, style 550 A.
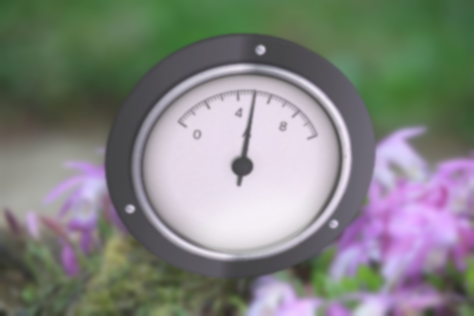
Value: 5 A
